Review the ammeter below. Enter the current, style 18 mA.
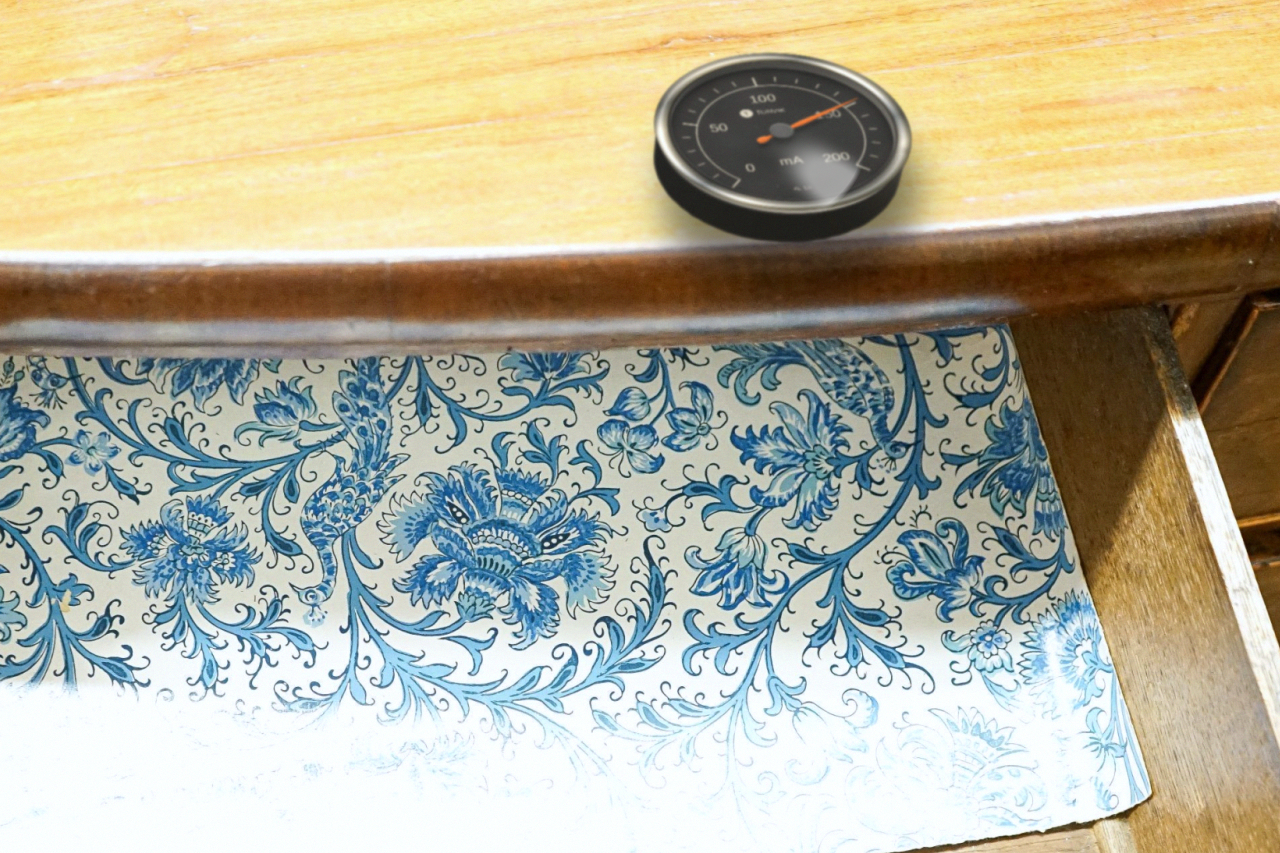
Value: 150 mA
